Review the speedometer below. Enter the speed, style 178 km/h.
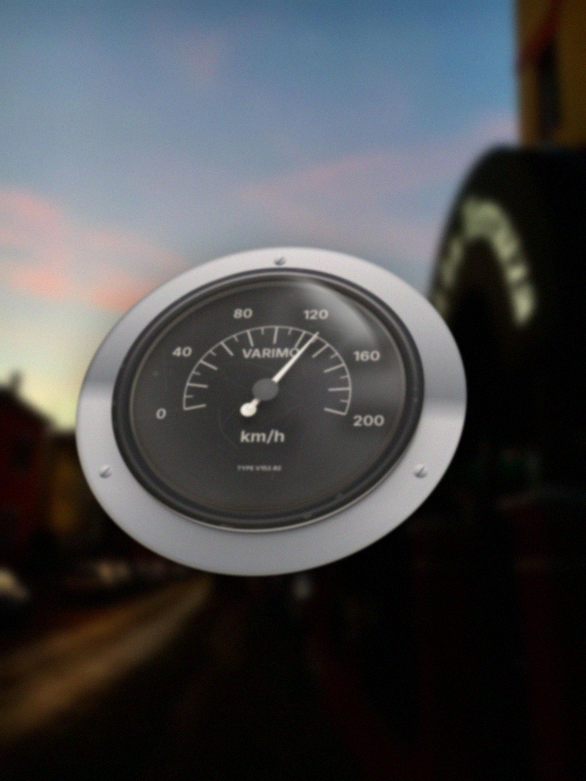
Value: 130 km/h
